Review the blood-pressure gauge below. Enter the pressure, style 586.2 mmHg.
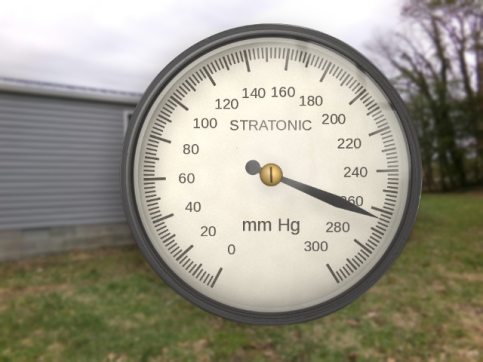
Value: 264 mmHg
